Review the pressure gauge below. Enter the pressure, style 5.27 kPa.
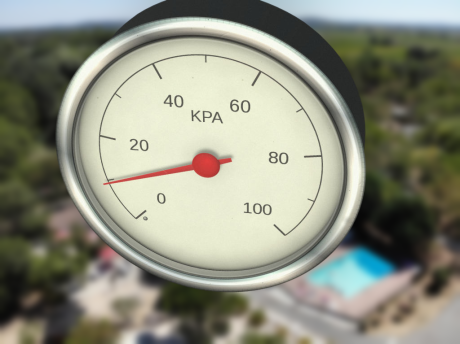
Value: 10 kPa
